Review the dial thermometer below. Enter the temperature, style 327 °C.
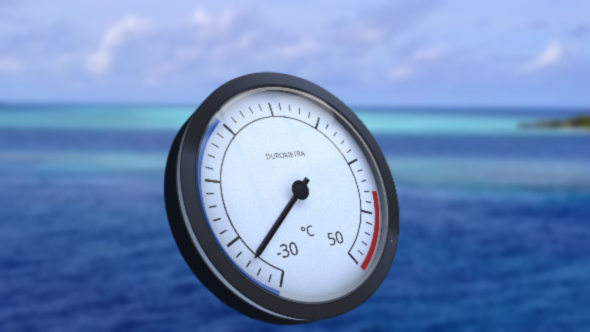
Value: -24 °C
